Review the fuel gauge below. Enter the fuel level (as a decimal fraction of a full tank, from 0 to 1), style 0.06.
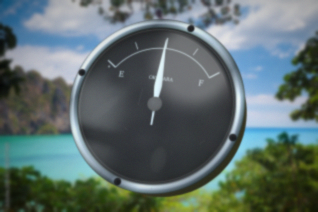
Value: 0.5
